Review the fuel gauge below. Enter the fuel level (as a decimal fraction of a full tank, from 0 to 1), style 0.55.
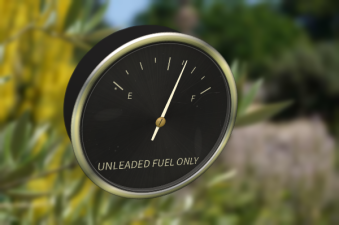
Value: 0.625
